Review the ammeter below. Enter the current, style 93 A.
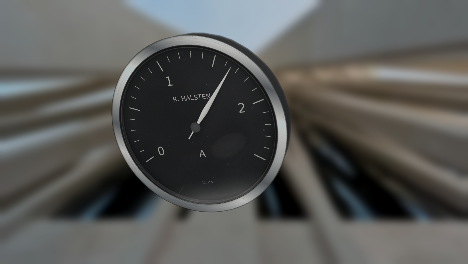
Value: 1.65 A
